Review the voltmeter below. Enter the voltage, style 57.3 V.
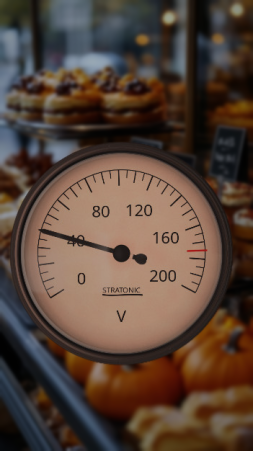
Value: 40 V
